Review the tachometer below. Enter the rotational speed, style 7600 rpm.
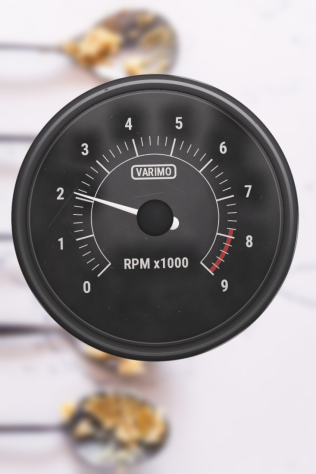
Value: 2100 rpm
